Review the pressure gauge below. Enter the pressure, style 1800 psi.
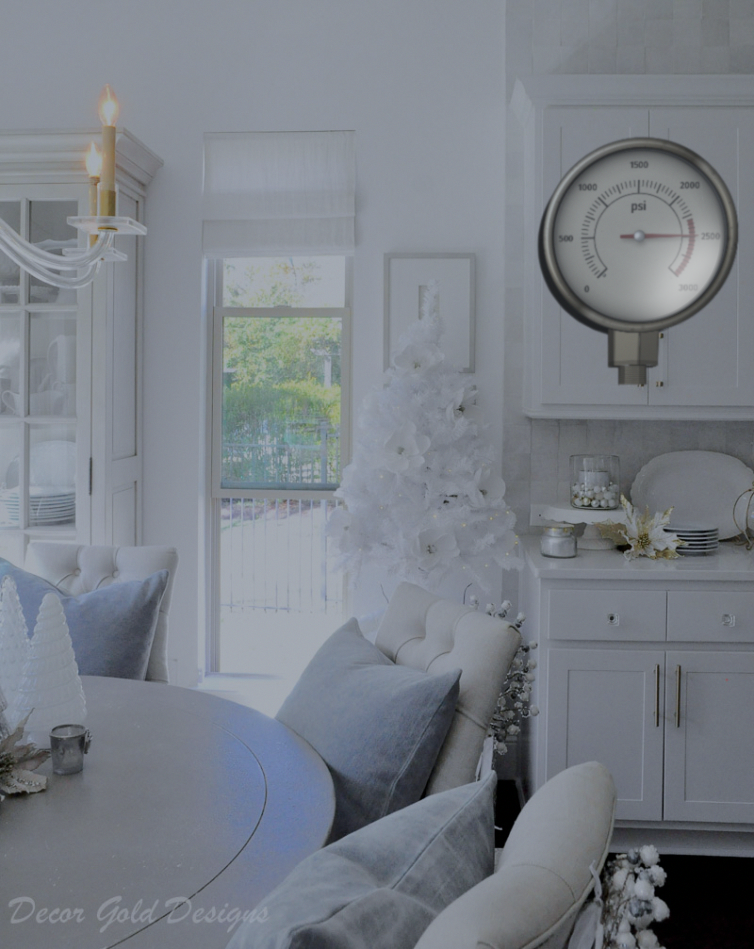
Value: 2500 psi
